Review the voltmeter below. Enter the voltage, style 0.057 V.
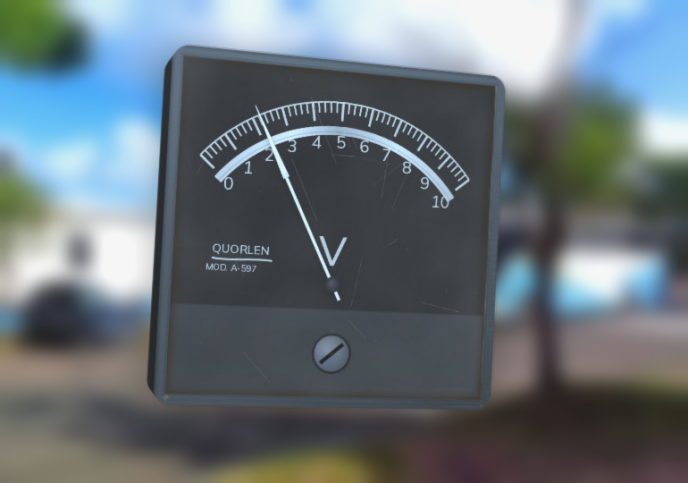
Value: 2.2 V
